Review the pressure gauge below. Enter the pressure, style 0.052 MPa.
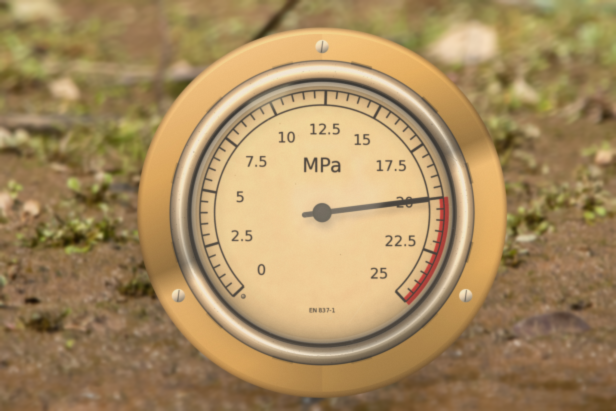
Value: 20 MPa
